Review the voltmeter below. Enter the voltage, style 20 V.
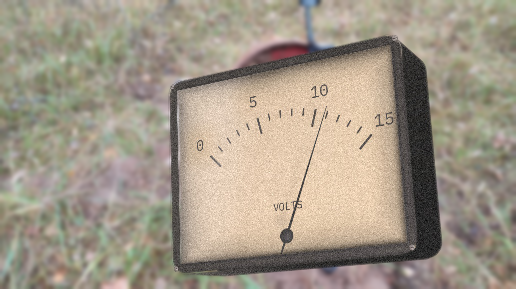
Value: 11 V
